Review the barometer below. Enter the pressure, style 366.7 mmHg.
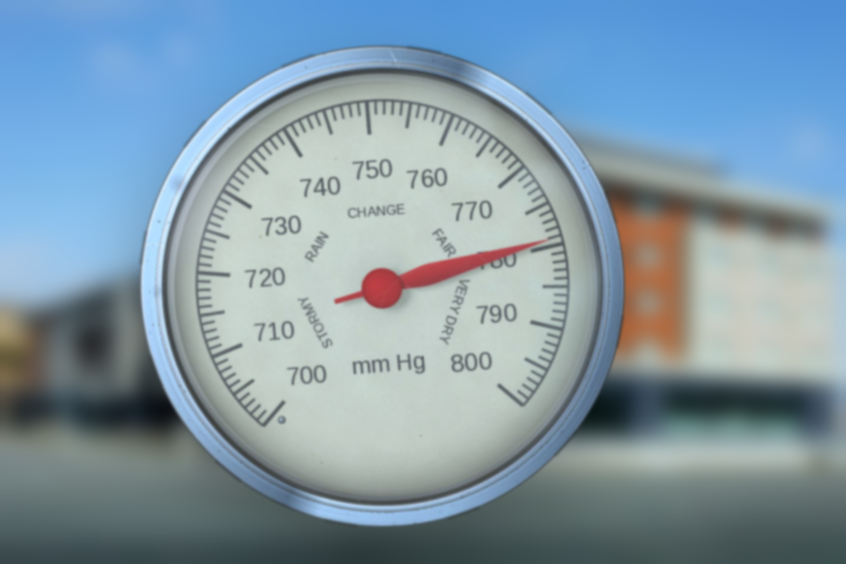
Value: 779 mmHg
